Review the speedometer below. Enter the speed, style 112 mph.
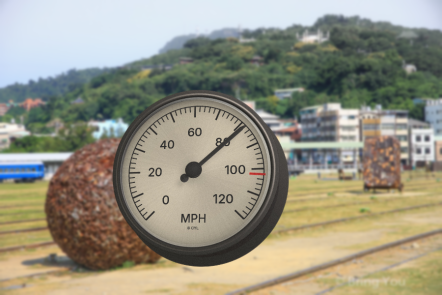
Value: 82 mph
